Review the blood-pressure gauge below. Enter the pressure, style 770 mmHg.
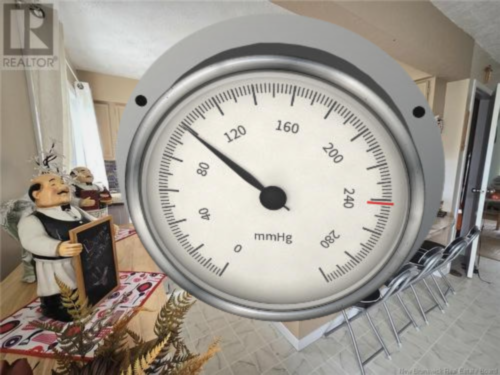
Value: 100 mmHg
